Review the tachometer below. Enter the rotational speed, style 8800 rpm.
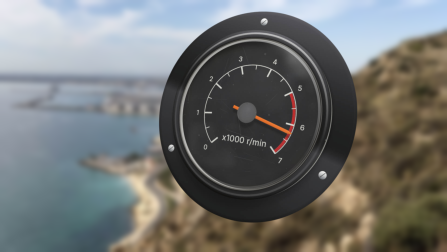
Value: 6250 rpm
